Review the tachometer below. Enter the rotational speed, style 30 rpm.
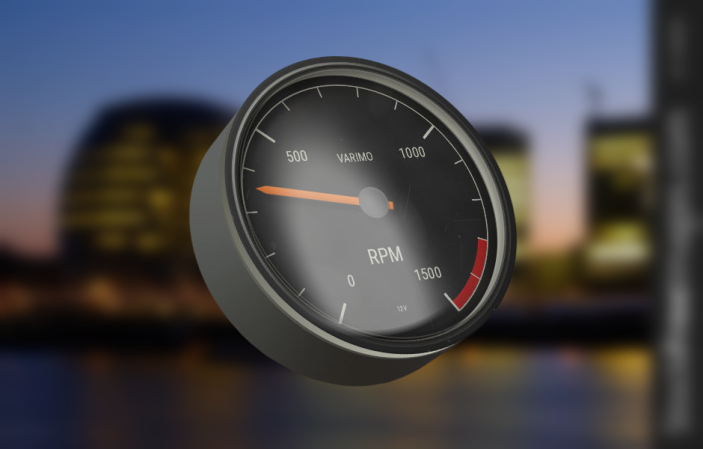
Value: 350 rpm
